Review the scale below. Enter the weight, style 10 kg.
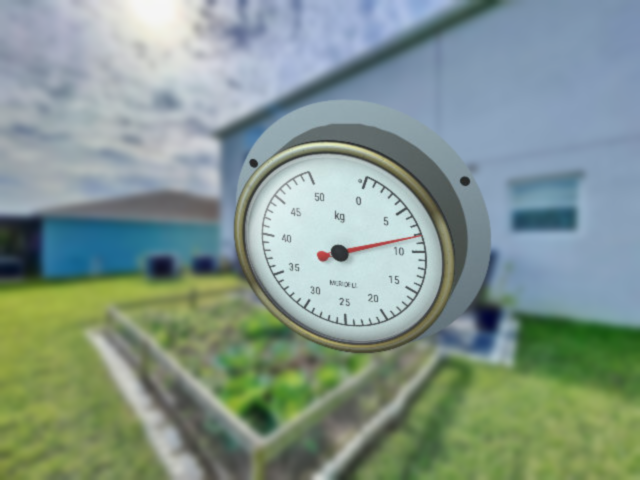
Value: 8 kg
